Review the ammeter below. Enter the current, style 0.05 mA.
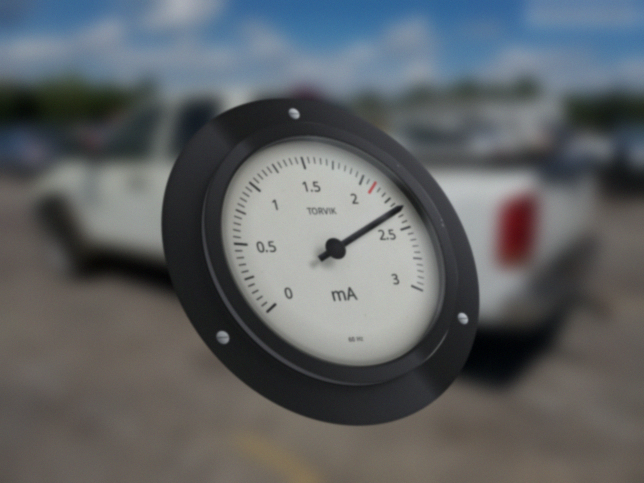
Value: 2.35 mA
